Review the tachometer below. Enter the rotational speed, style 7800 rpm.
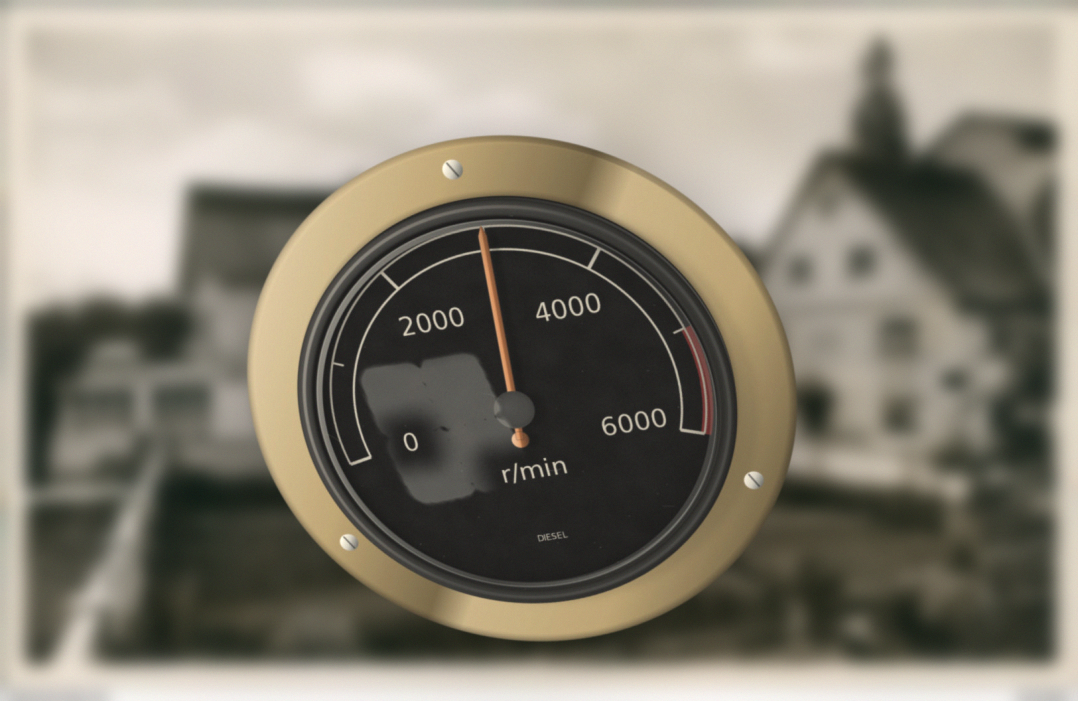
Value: 3000 rpm
